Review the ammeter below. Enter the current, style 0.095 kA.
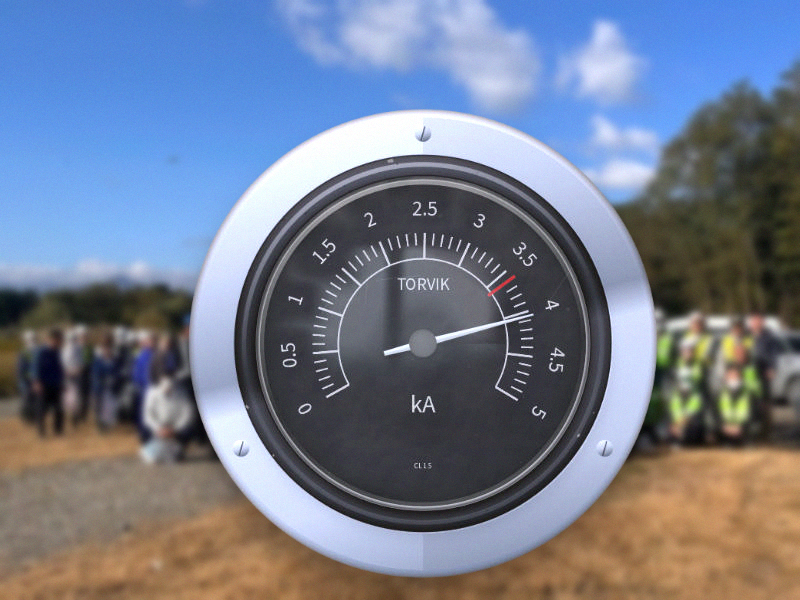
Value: 4.05 kA
